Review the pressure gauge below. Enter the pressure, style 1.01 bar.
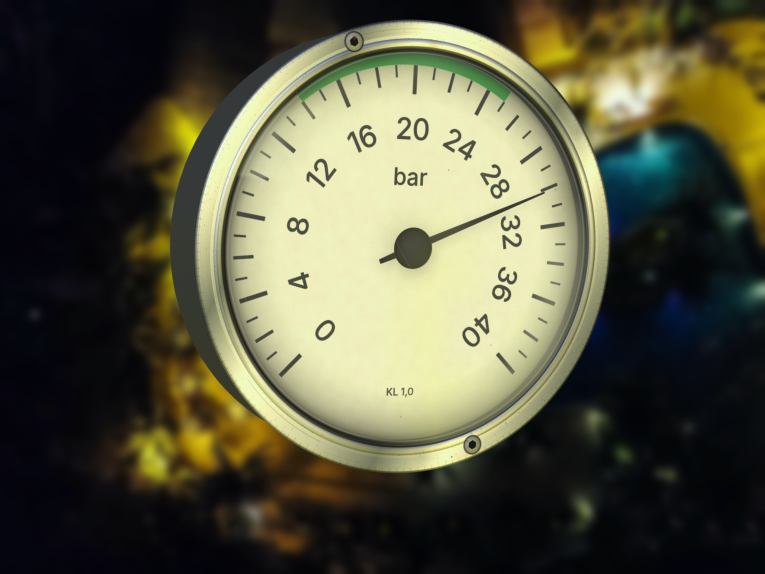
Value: 30 bar
